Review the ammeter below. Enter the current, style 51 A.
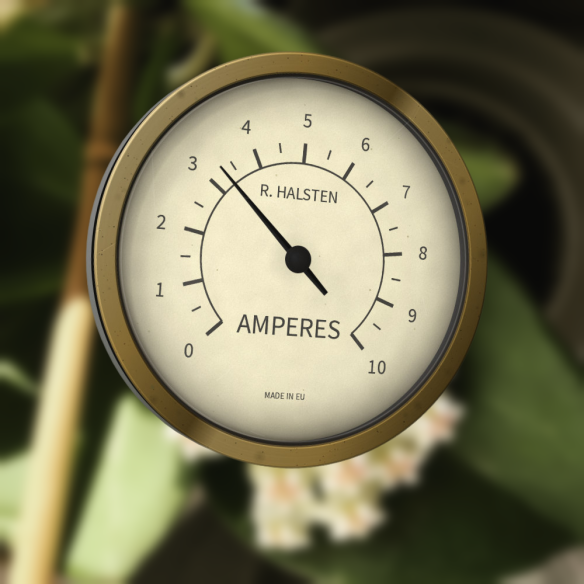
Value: 3.25 A
